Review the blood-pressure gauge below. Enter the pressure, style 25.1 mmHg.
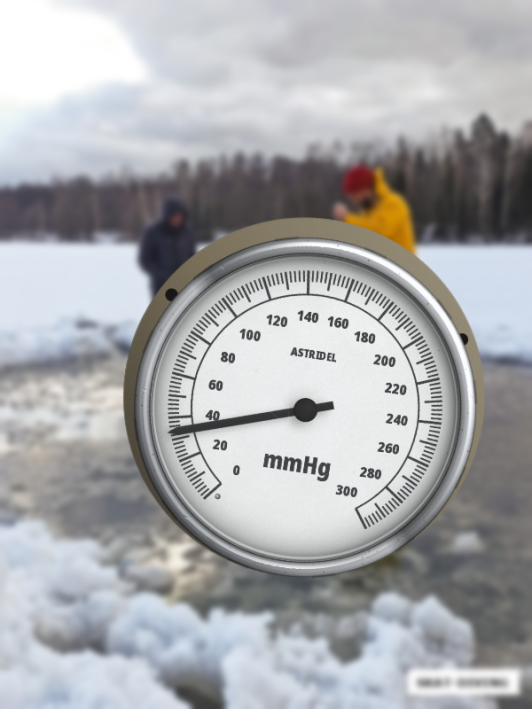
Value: 34 mmHg
